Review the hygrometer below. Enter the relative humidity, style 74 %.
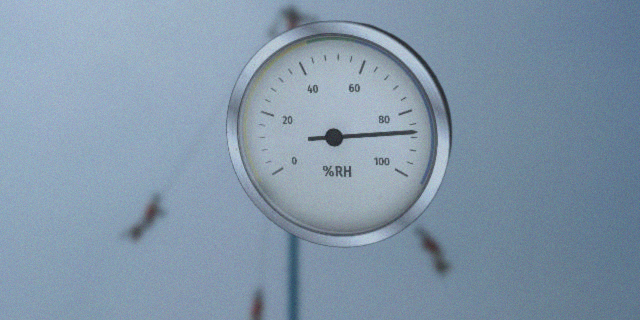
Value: 86 %
